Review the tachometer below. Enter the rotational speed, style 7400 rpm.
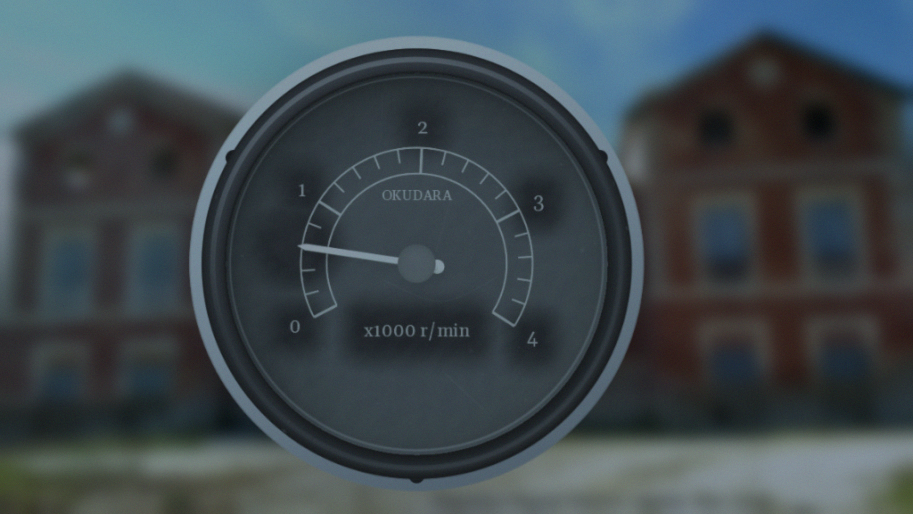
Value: 600 rpm
